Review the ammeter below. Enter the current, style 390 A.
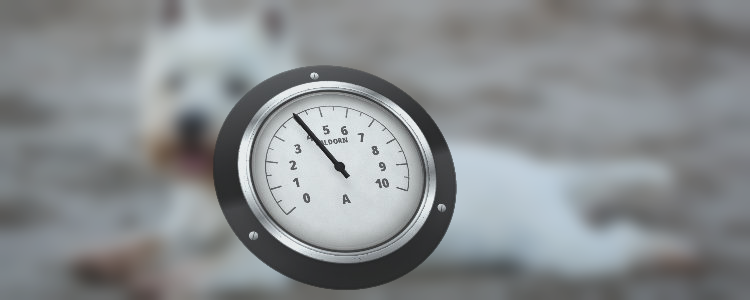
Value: 4 A
